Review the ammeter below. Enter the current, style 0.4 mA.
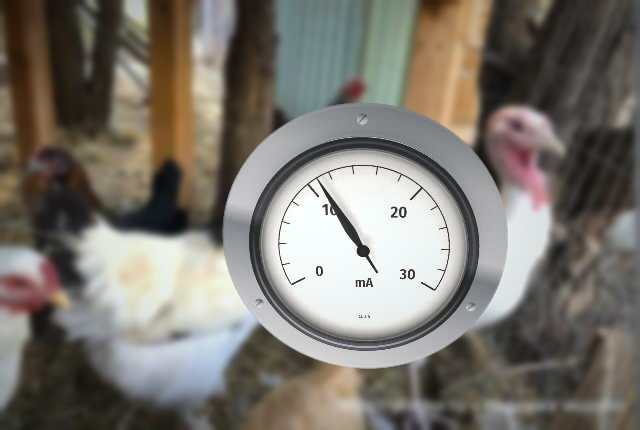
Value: 11 mA
